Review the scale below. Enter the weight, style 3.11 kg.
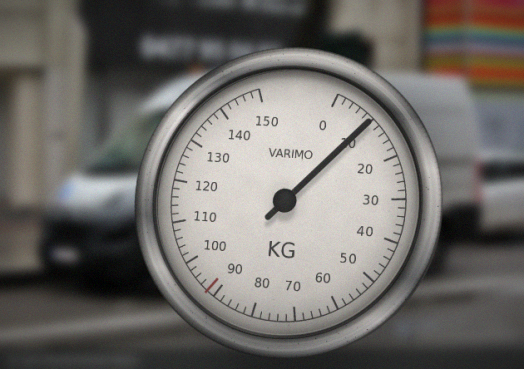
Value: 10 kg
